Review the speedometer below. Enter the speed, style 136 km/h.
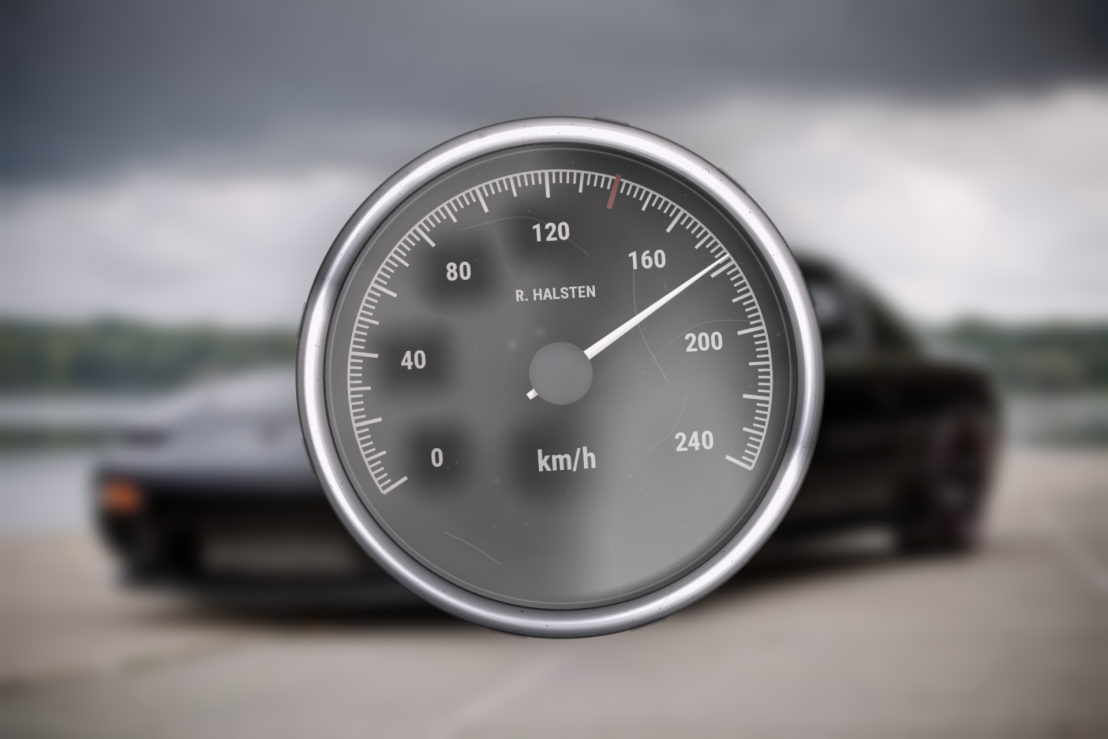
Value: 178 km/h
